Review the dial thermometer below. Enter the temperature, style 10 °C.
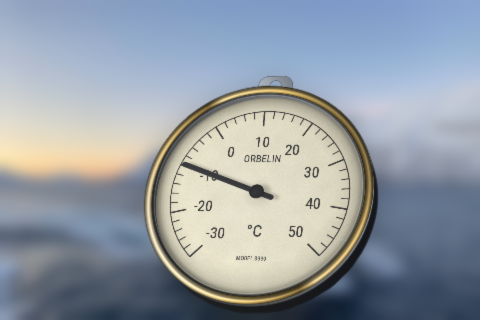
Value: -10 °C
